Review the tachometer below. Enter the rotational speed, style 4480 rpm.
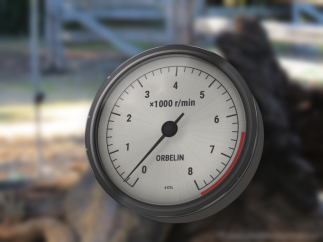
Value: 200 rpm
